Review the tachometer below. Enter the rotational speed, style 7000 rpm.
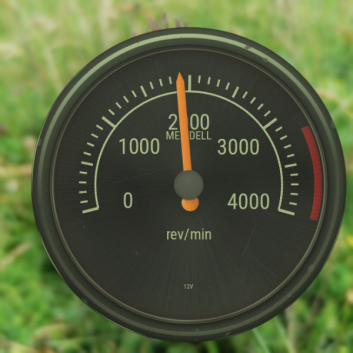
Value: 1900 rpm
